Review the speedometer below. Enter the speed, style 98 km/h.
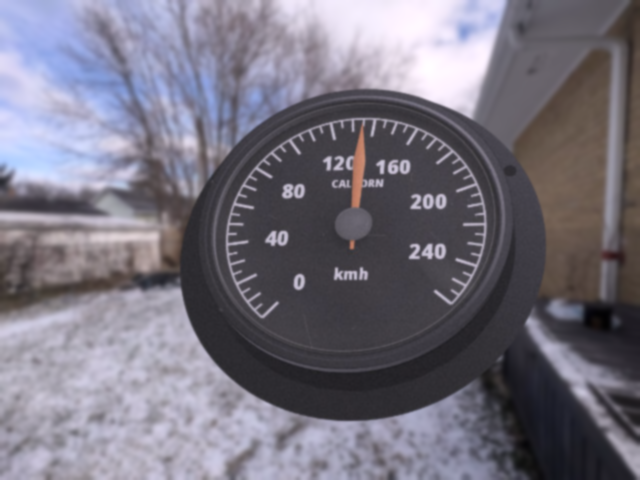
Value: 135 km/h
